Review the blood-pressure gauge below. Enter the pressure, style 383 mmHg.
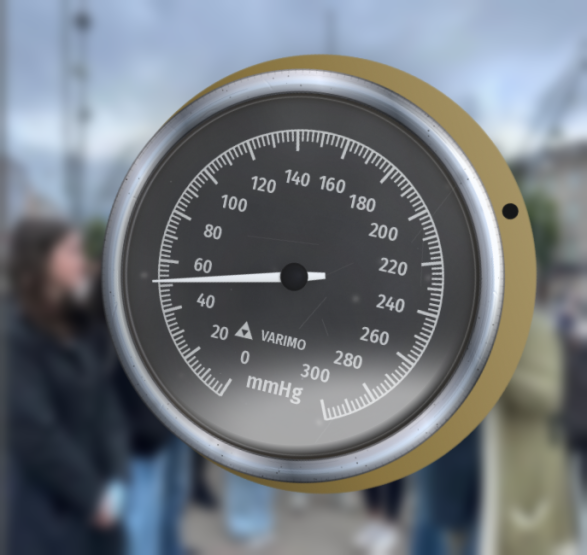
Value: 52 mmHg
